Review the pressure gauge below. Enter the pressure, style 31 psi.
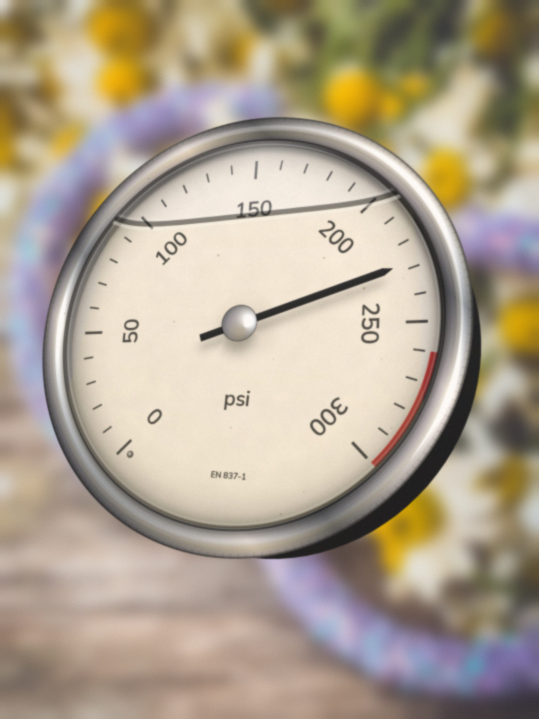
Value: 230 psi
